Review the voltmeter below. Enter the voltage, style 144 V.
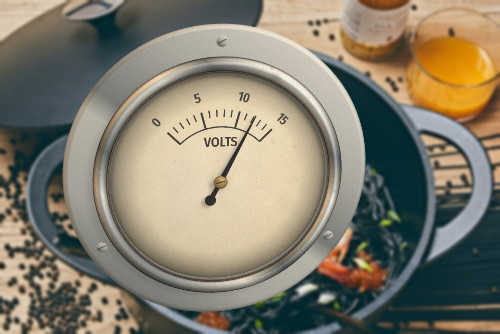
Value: 12 V
